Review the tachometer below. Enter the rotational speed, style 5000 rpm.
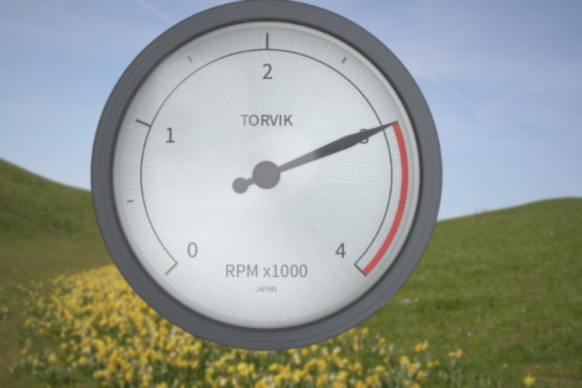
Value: 3000 rpm
